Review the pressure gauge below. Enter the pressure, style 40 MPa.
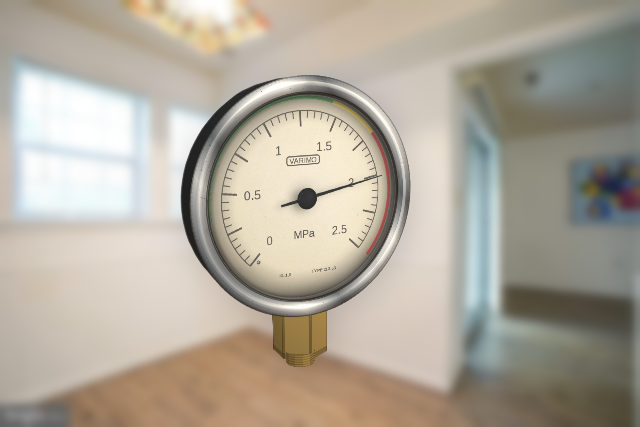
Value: 2 MPa
